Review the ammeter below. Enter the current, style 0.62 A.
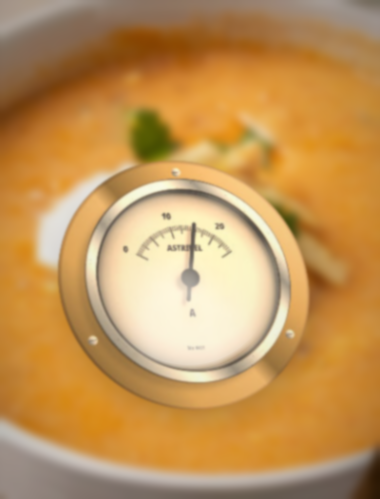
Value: 15 A
